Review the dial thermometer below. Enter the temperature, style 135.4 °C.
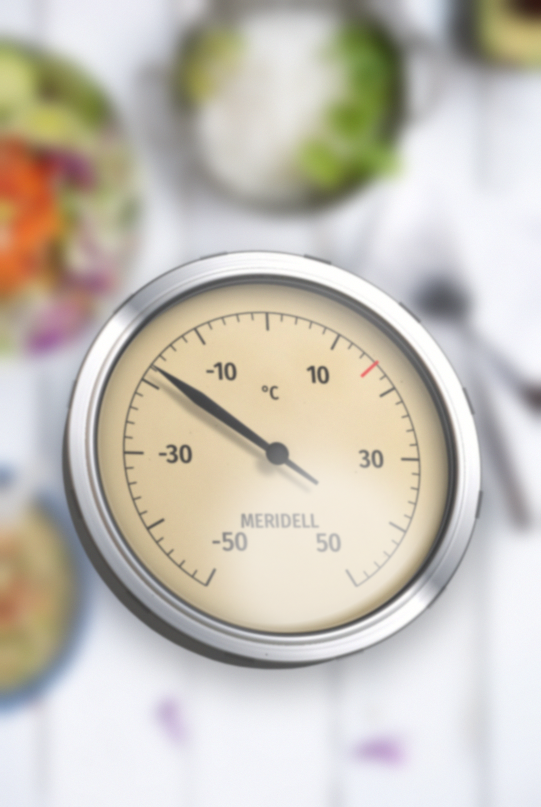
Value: -18 °C
